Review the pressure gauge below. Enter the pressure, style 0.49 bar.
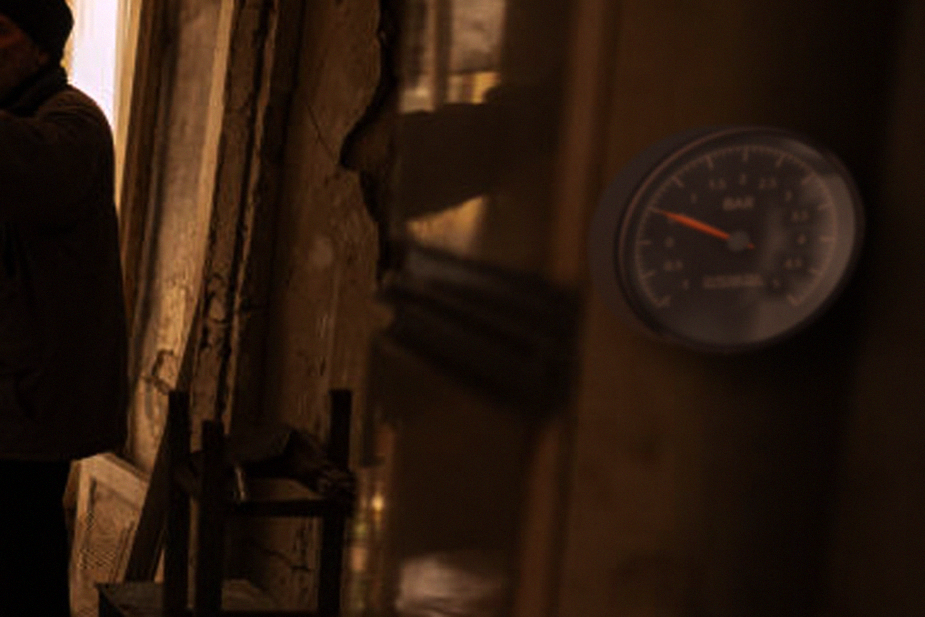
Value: 0.5 bar
